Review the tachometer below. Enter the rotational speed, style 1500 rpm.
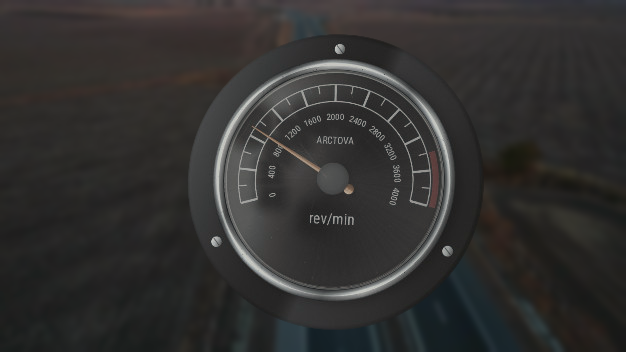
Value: 900 rpm
